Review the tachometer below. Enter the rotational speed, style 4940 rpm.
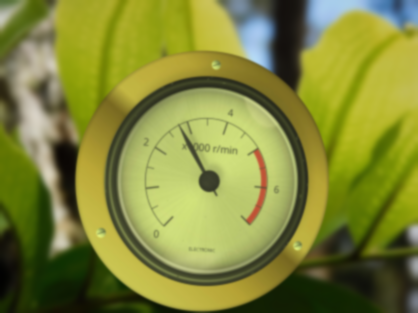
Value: 2750 rpm
